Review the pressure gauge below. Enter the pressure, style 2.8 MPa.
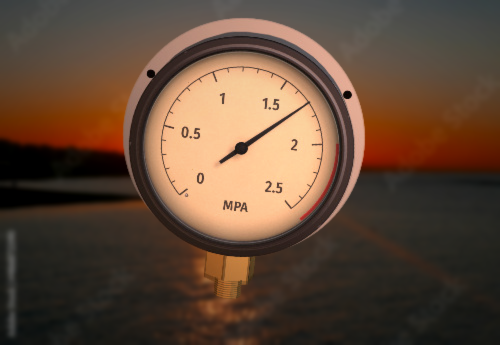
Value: 1.7 MPa
